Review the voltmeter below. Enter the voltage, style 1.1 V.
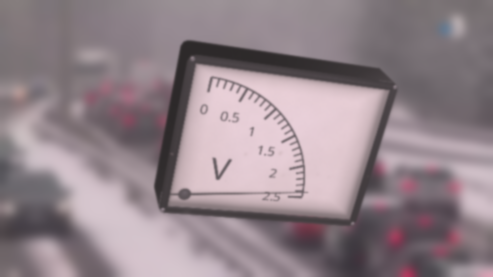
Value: 2.4 V
